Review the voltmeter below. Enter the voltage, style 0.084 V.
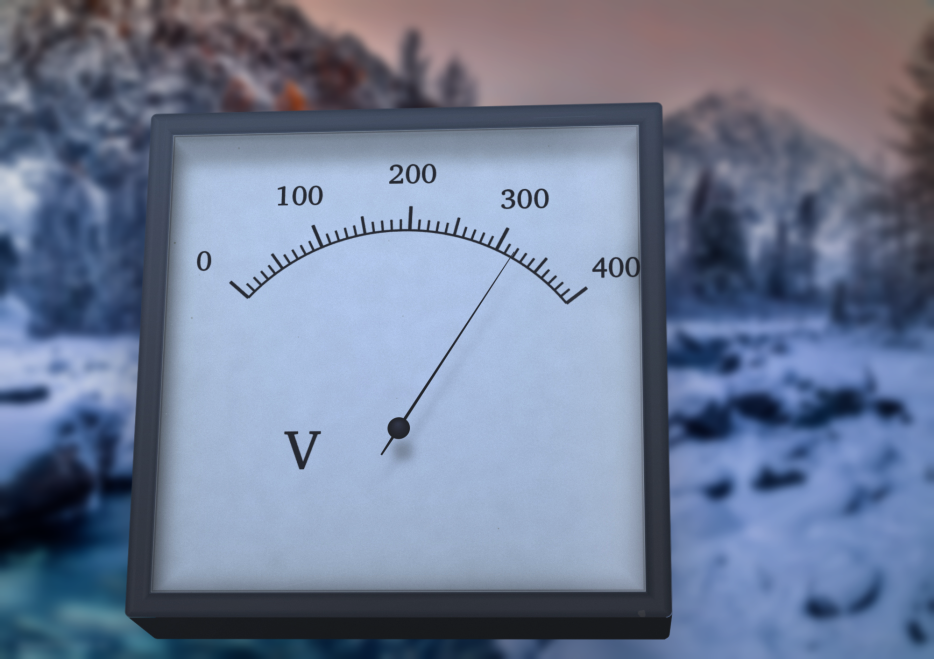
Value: 320 V
